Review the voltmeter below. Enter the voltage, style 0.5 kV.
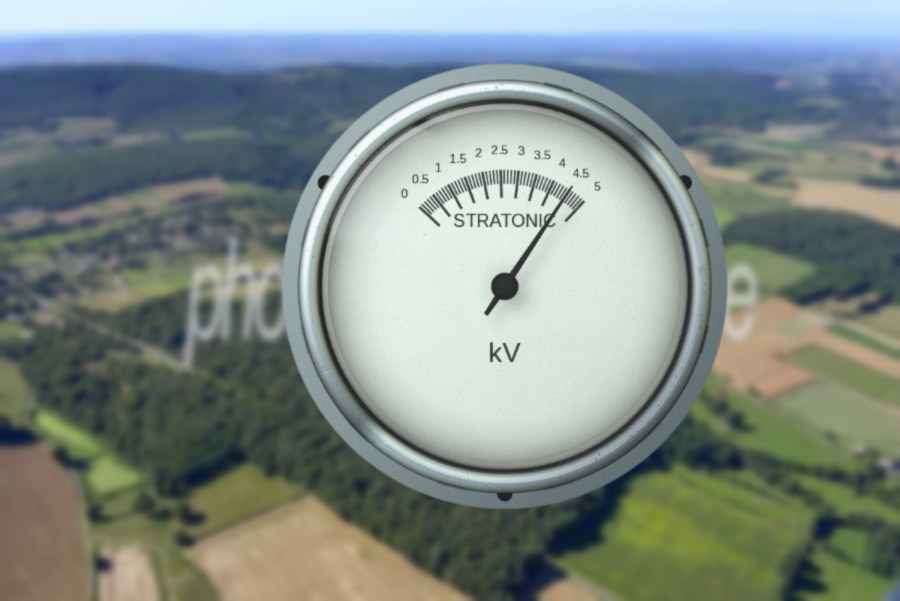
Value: 4.5 kV
